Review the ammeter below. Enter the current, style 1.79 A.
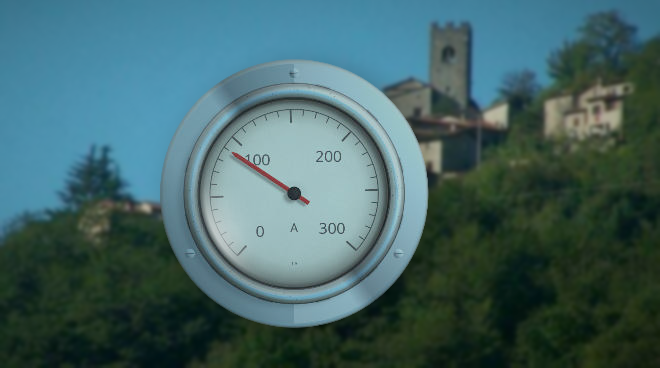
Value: 90 A
